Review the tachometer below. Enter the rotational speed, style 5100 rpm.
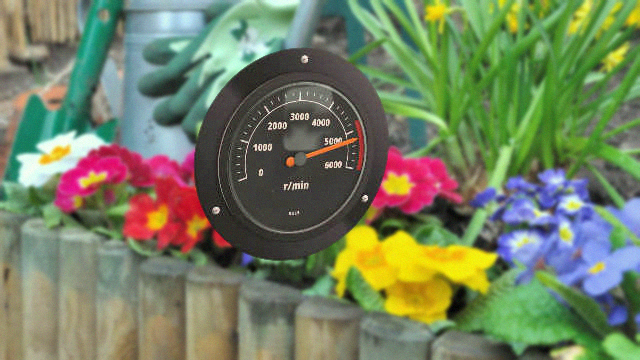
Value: 5200 rpm
